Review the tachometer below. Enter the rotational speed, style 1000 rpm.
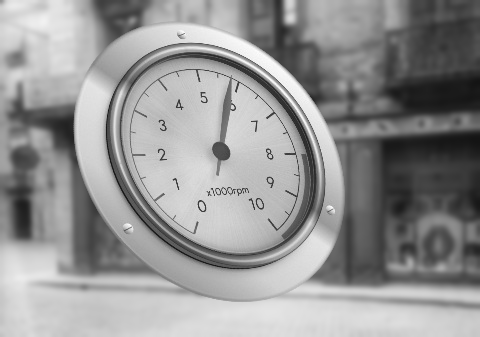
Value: 5750 rpm
